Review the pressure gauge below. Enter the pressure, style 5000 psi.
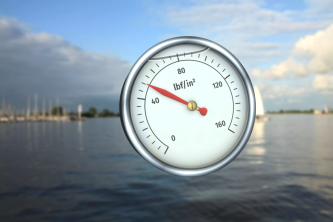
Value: 50 psi
